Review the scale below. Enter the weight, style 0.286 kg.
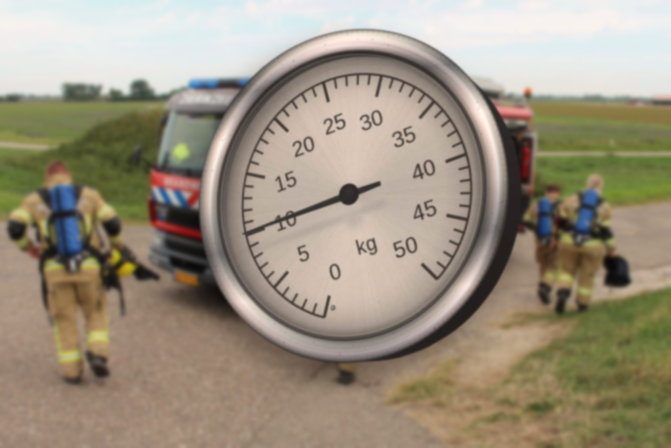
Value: 10 kg
